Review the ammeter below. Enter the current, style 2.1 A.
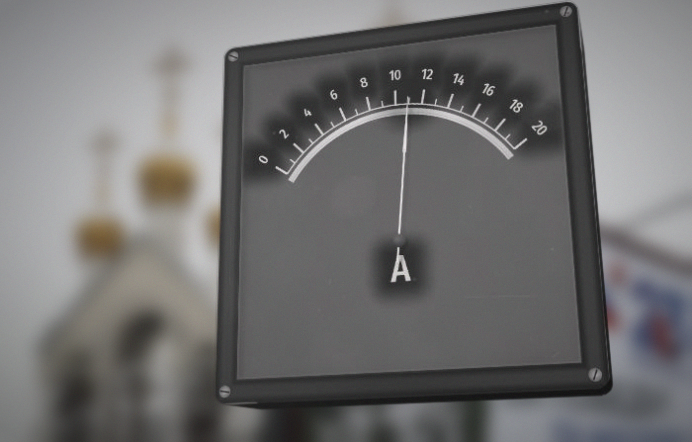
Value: 11 A
